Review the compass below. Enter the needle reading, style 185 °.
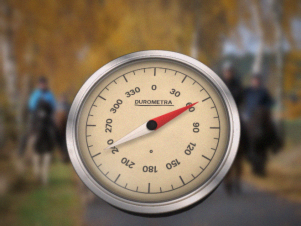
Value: 60 °
